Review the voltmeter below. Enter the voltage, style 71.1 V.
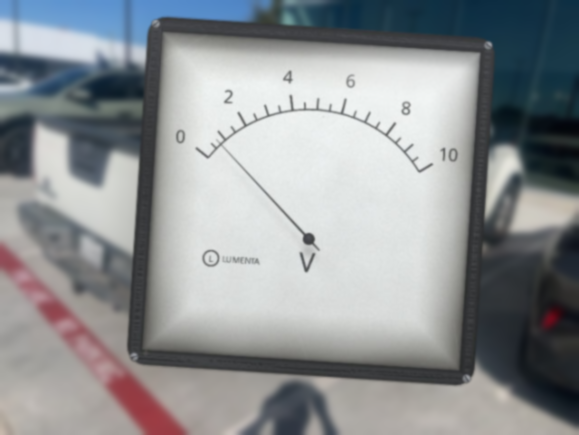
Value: 0.75 V
